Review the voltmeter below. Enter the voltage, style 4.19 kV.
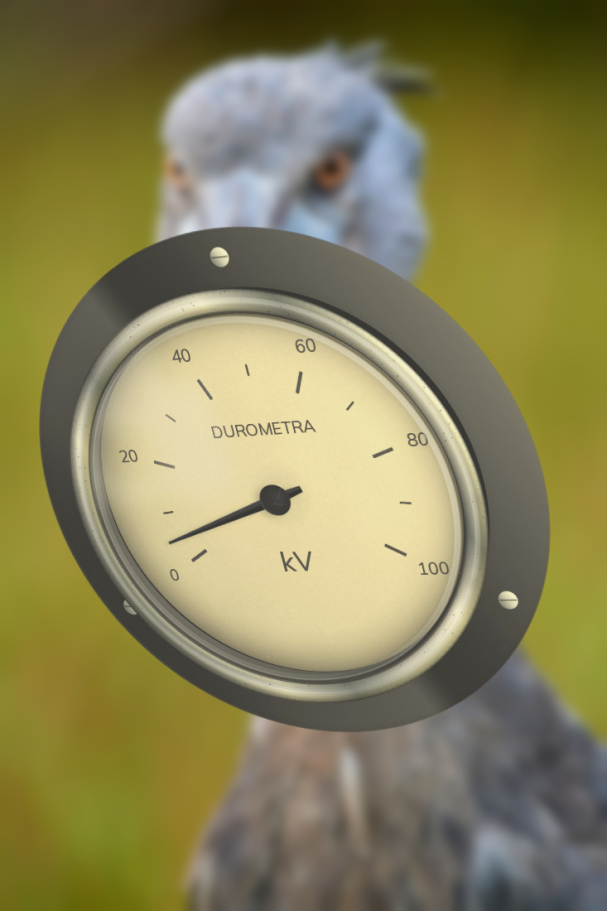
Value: 5 kV
